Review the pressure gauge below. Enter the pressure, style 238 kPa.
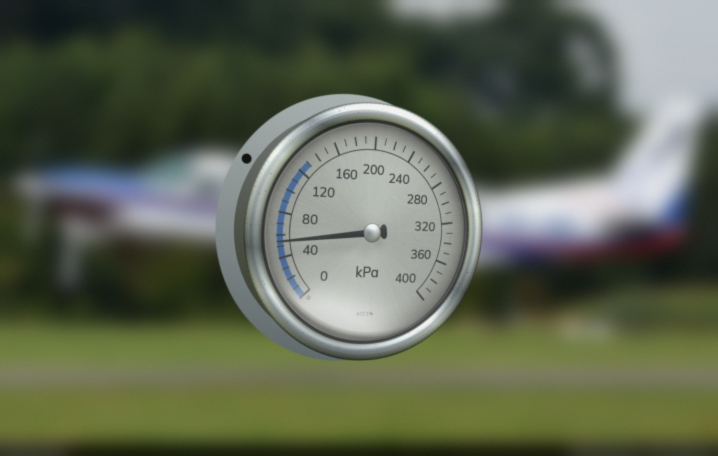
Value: 55 kPa
